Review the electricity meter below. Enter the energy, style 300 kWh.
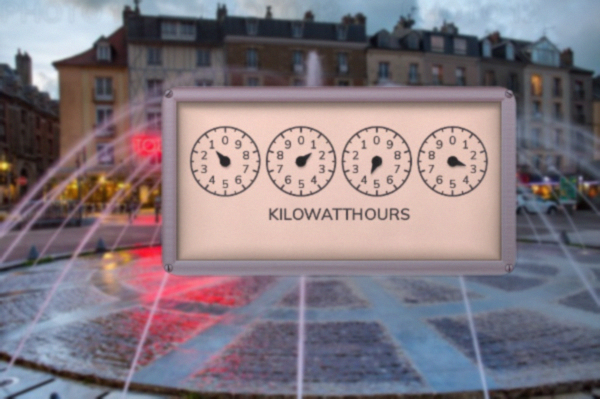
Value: 1143 kWh
